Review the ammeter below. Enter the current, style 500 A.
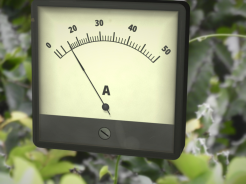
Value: 15 A
